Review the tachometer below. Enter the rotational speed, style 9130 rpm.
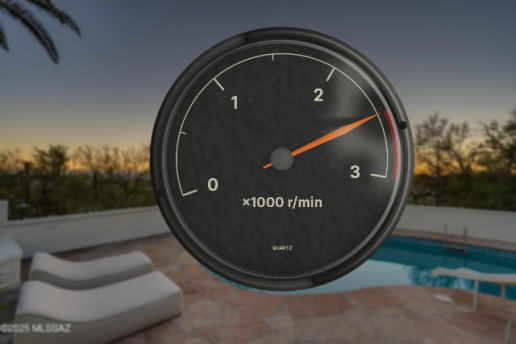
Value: 2500 rpm
